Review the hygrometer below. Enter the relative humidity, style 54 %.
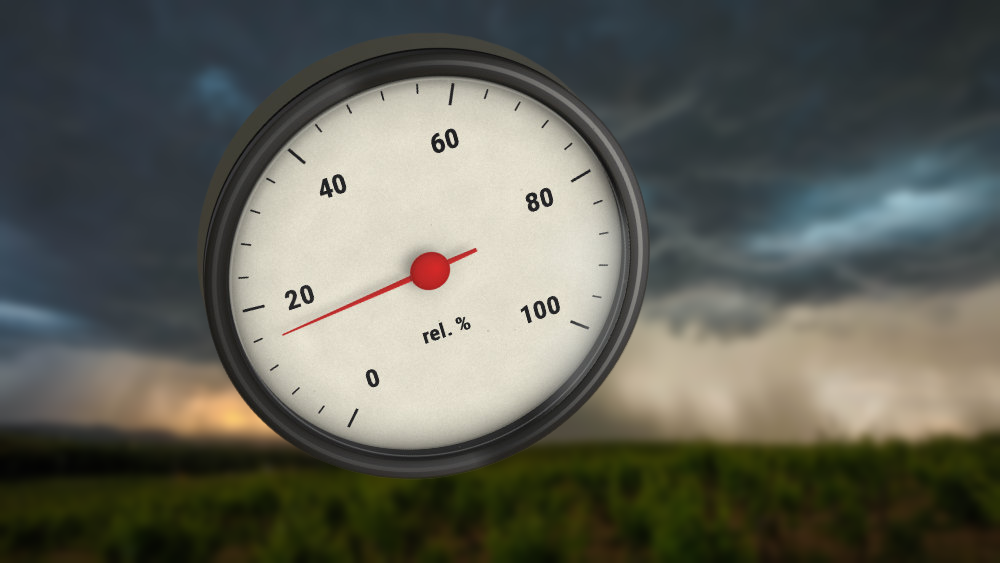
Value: 16 %
